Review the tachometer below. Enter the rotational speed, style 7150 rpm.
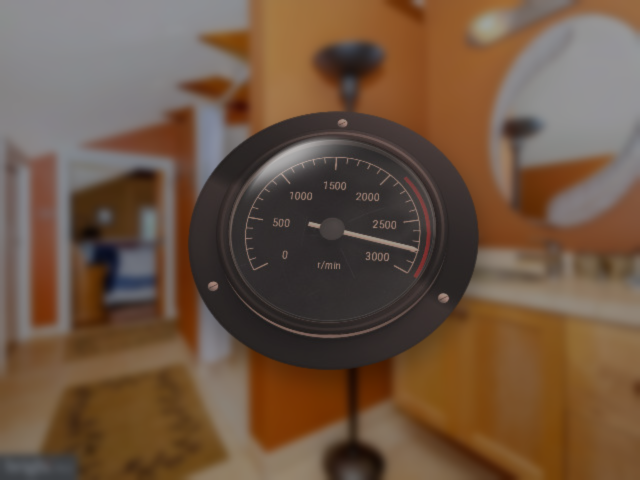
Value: 2800 rpm
